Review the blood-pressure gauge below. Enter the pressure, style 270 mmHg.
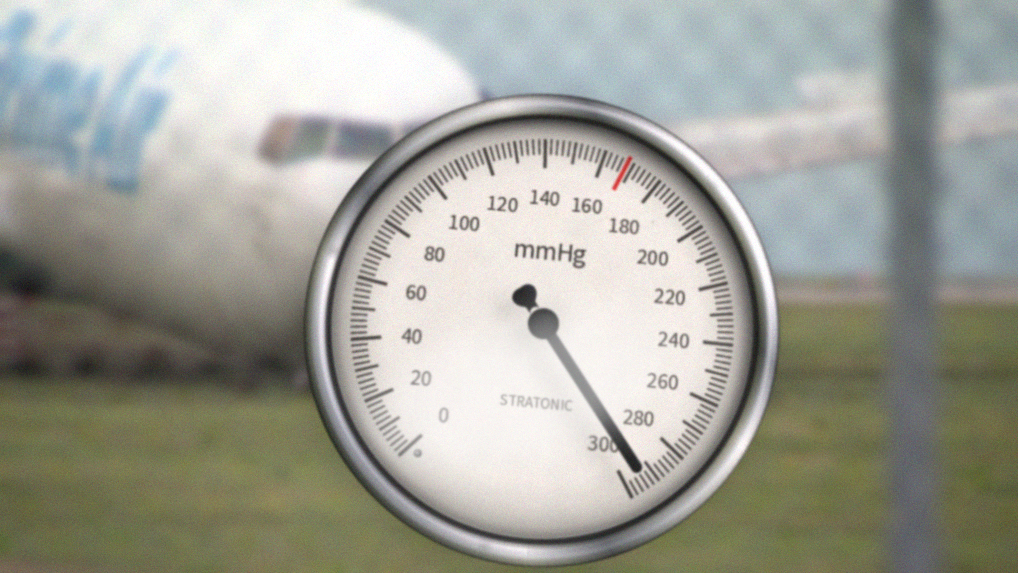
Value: 294 mmHg
